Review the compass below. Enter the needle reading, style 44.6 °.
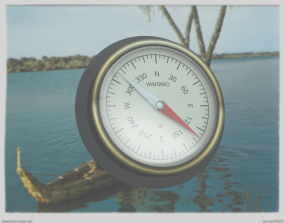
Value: 130 °
